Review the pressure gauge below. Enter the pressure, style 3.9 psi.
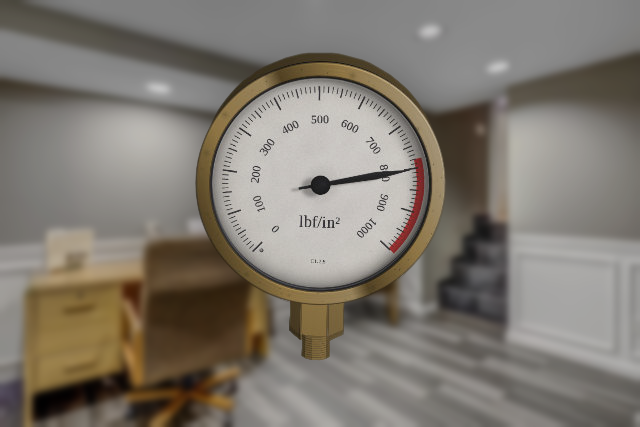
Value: 800 psi
